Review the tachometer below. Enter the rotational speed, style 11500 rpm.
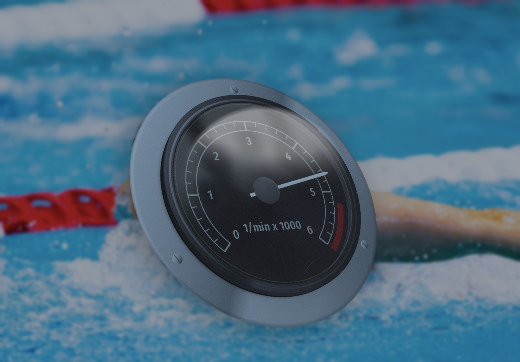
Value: 4700 rpm
